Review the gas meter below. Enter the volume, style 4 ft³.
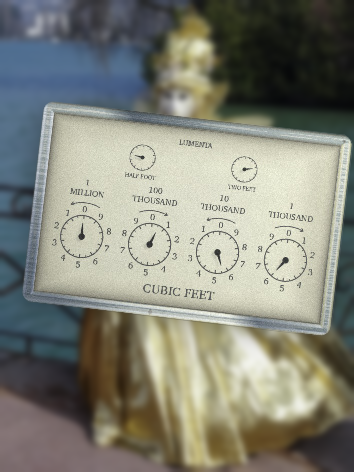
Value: 5600 ft³
